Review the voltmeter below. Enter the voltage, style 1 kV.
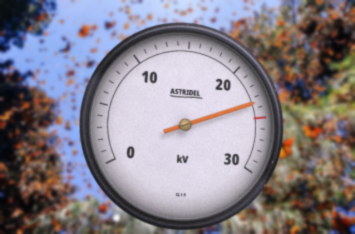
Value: 23.5 kV
